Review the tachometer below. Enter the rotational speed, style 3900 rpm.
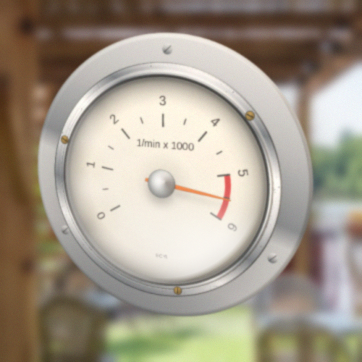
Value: 5500 rpm
